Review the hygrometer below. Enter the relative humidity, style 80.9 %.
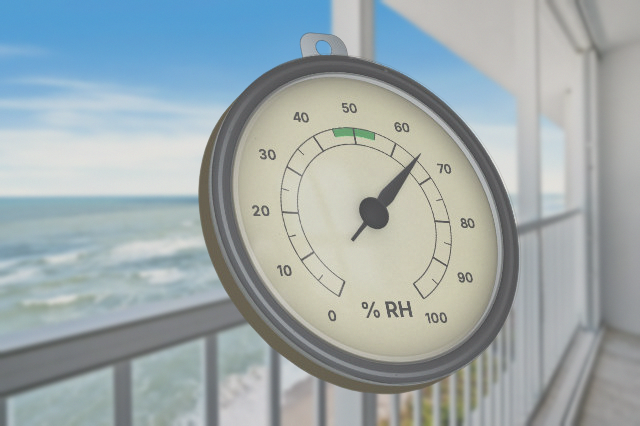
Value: 65 %
